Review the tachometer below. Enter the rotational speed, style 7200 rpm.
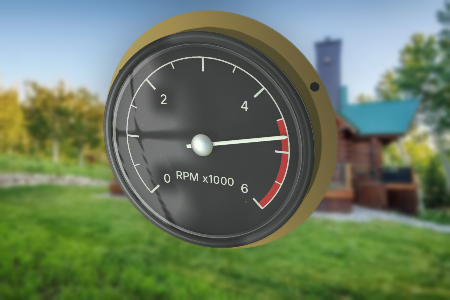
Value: 4750 rpm
